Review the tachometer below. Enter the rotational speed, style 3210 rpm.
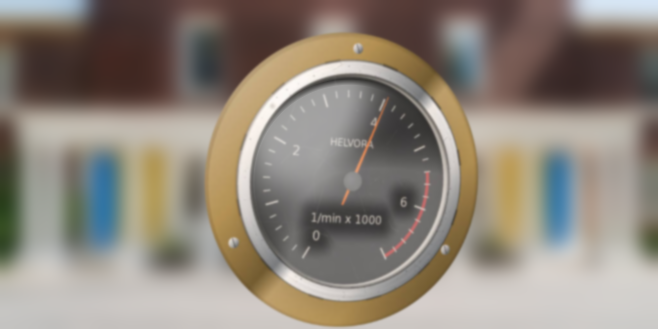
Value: 4000 rpm
